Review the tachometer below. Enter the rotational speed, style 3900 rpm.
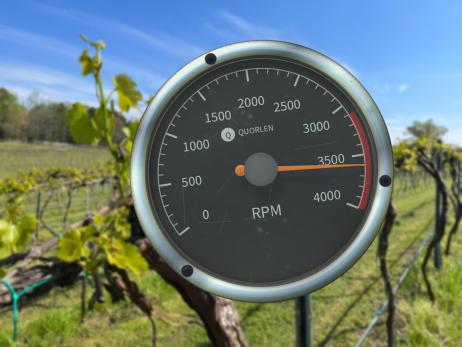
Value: 3600 rpm
